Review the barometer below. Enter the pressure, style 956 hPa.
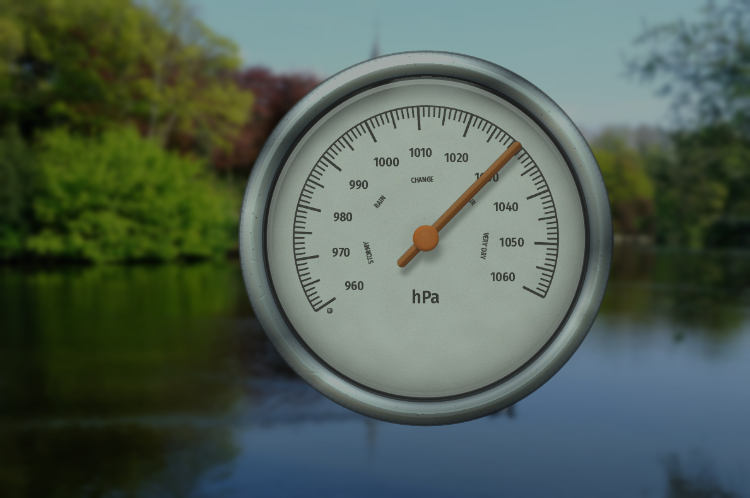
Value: 1030 hPa
